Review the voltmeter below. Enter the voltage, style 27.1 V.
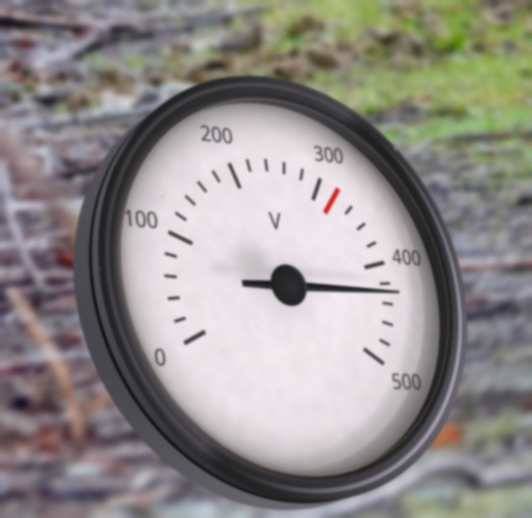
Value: 430 V
